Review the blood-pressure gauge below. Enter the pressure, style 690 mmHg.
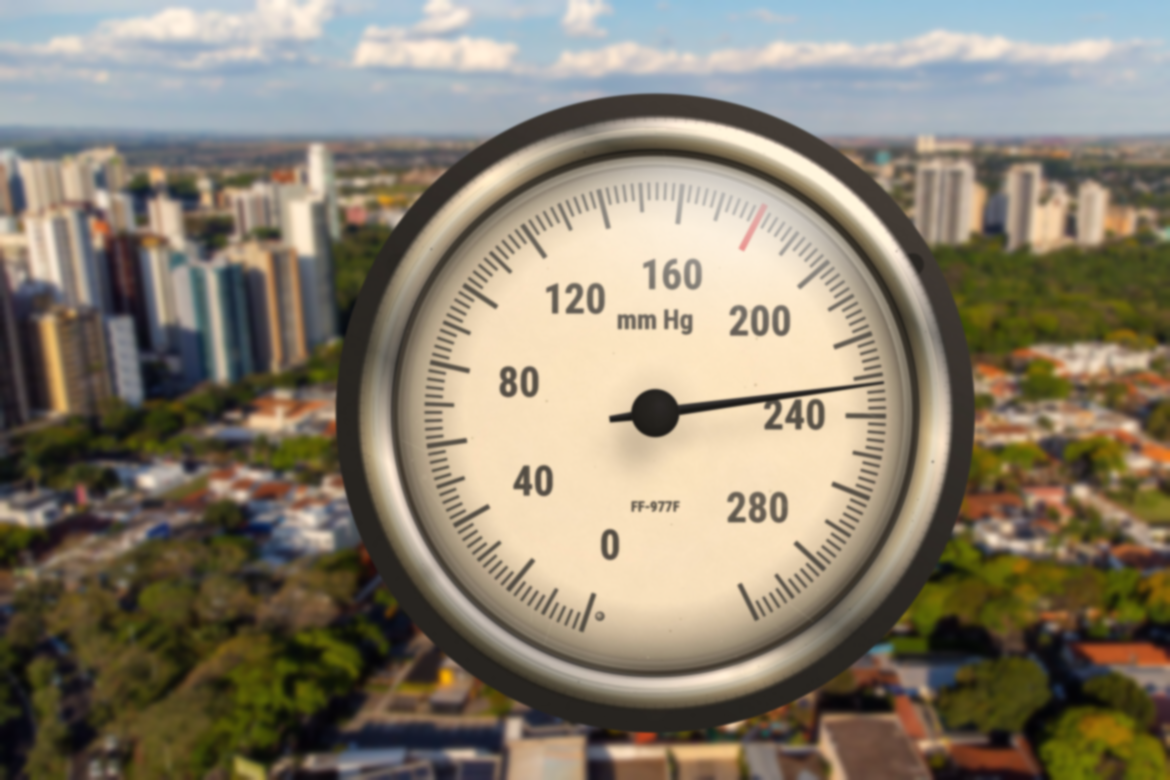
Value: 232 mmHg
